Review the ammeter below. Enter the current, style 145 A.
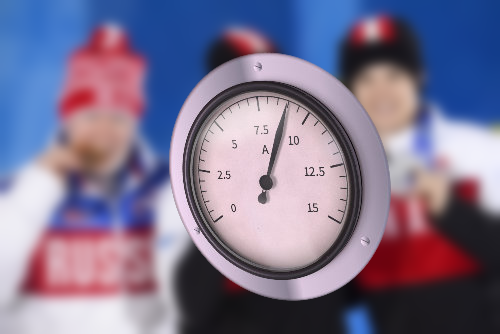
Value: 9 A
